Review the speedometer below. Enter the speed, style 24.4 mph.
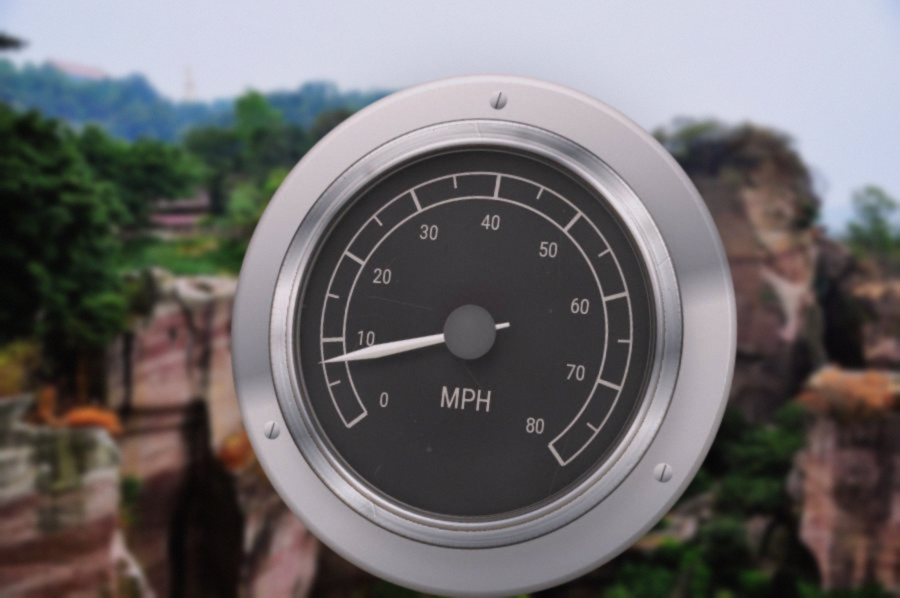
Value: 7.5 mph
